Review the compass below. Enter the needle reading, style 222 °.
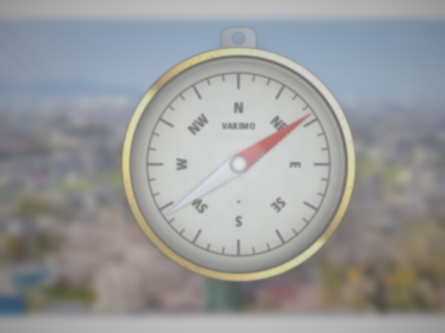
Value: 55 °
